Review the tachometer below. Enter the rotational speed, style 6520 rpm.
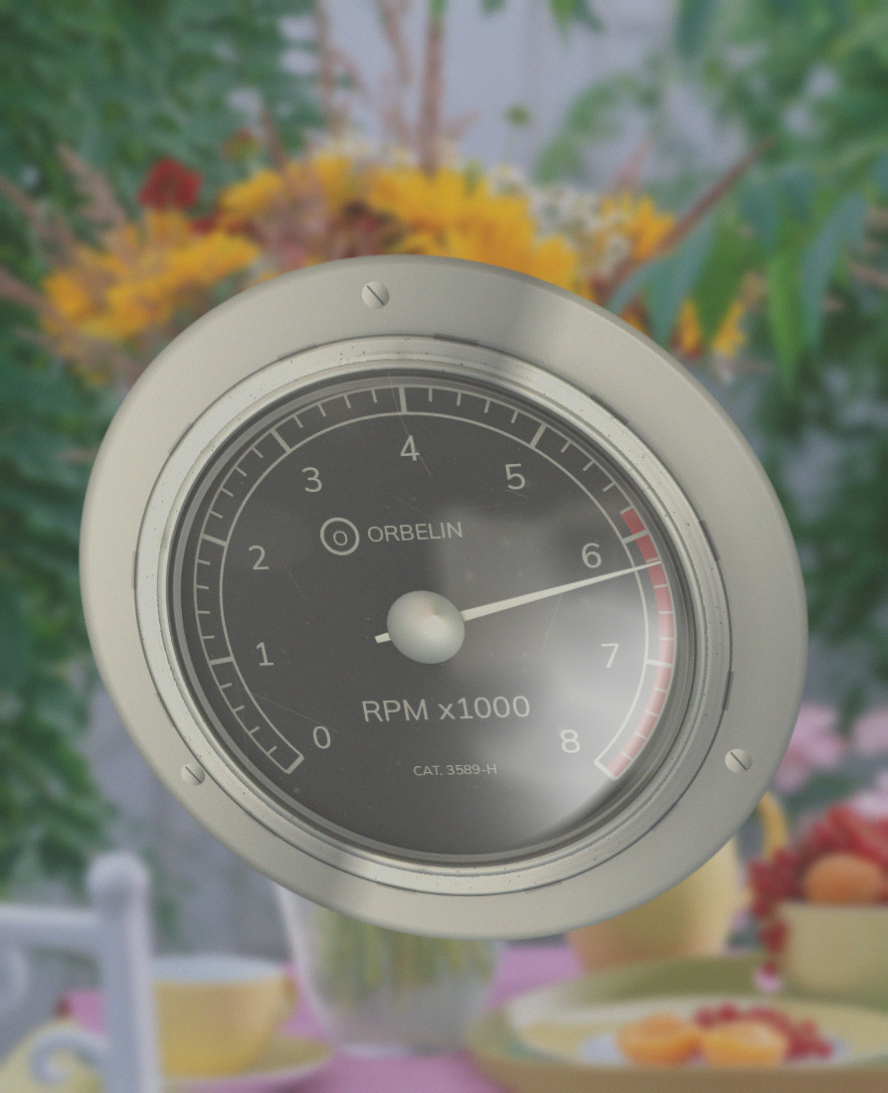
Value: 6200 rpm
